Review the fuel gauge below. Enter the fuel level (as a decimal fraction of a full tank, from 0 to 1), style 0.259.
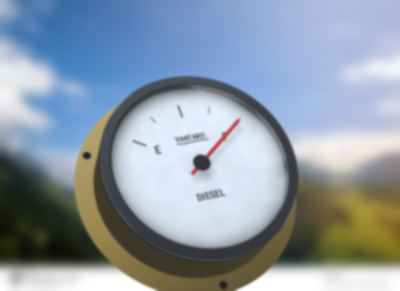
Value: 1
